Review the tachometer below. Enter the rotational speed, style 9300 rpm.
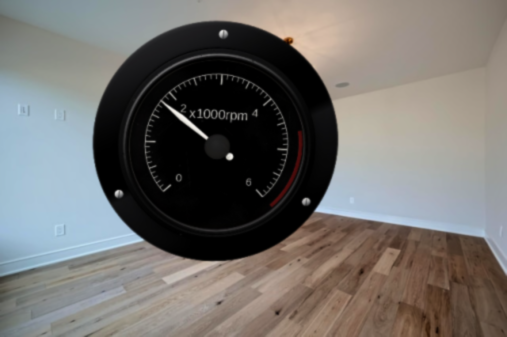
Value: 1800 rpm
